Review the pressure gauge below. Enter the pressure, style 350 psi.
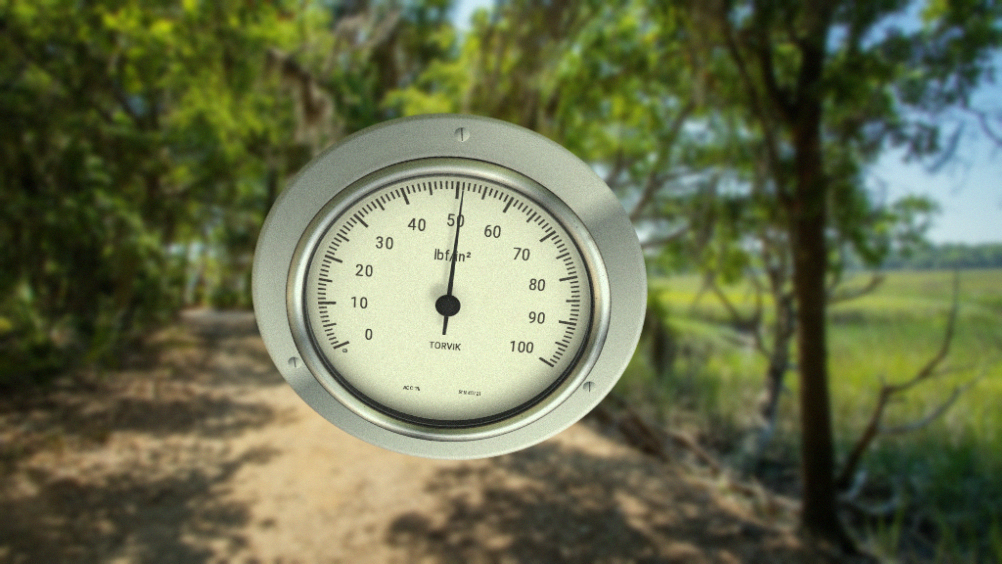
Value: 51 psi
